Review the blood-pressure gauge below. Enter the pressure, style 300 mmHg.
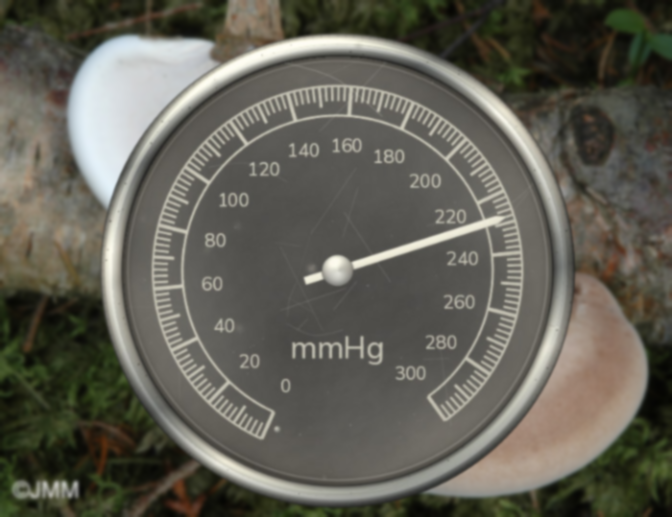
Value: 228 mmHg
